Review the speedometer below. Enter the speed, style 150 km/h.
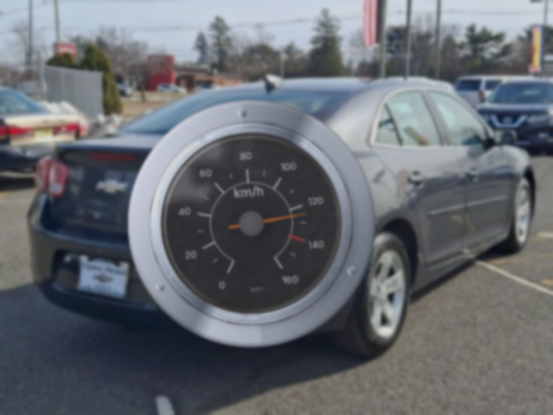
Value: 125 km/h
